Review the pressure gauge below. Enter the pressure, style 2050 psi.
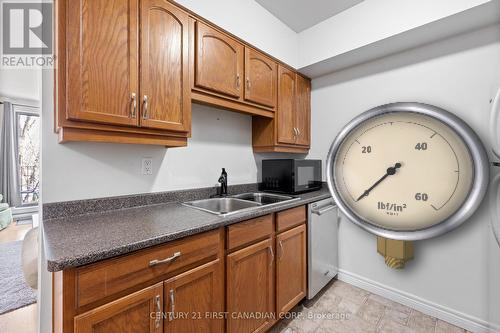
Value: 0 psi
